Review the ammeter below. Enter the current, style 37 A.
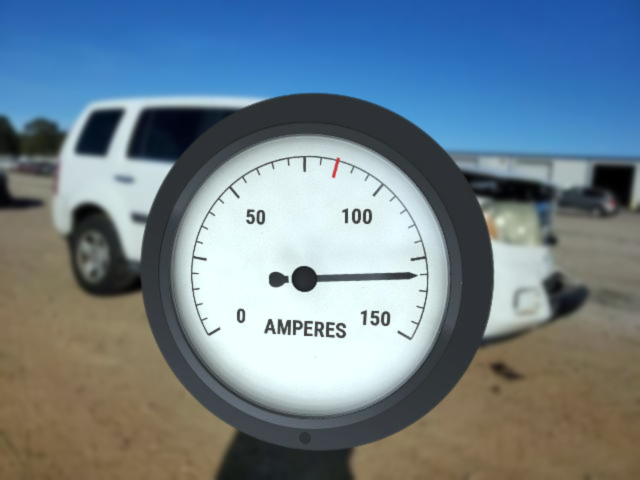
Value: 130 A
